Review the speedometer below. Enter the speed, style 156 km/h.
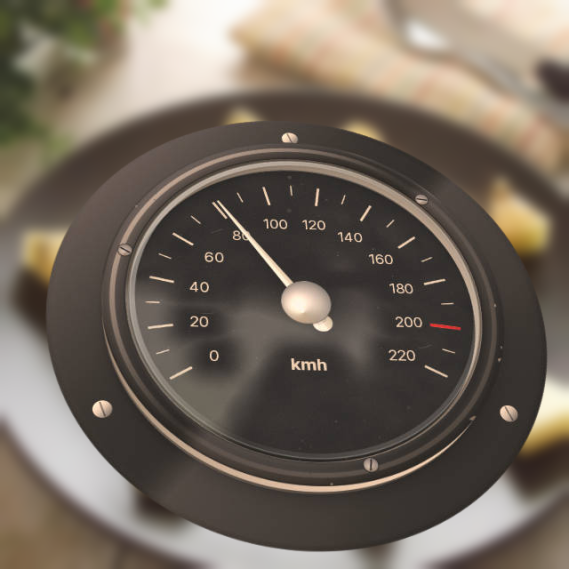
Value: 80 km/h
